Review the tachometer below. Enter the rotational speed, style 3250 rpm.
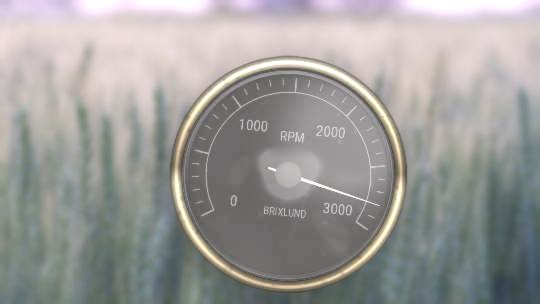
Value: 2800 rpm
